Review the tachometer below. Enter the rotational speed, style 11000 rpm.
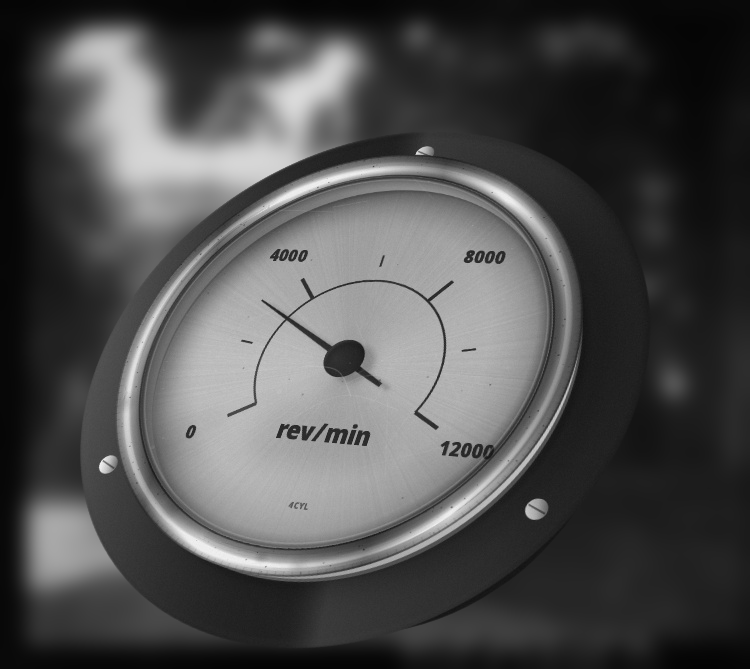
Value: 3000 rpm
